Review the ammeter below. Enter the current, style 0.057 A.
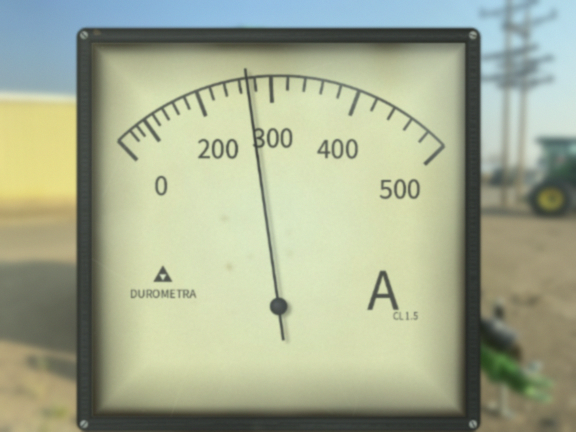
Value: 270 A
